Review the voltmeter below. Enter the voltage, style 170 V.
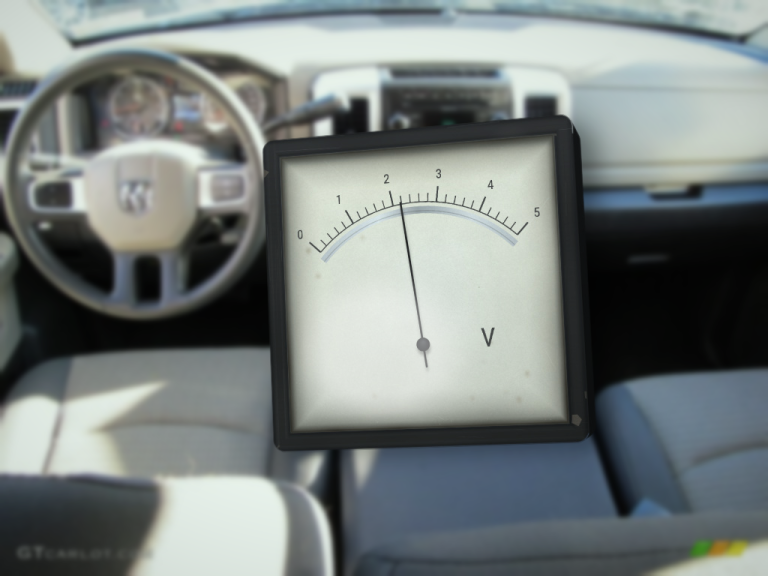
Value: 2.2 V
